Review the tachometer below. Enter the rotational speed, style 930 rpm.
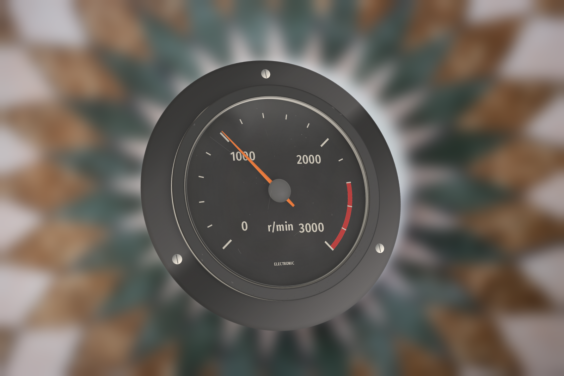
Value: 1000 rpm
